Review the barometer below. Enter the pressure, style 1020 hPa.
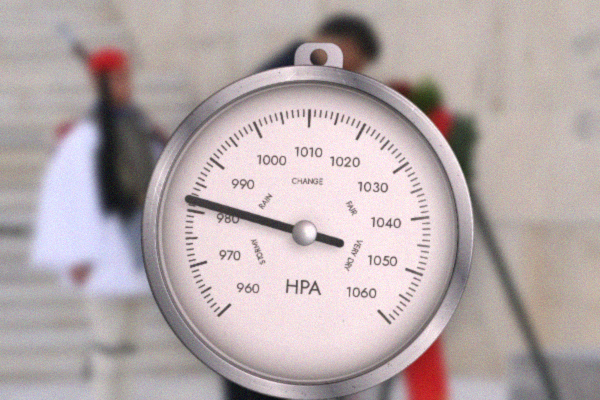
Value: 982 hPa
